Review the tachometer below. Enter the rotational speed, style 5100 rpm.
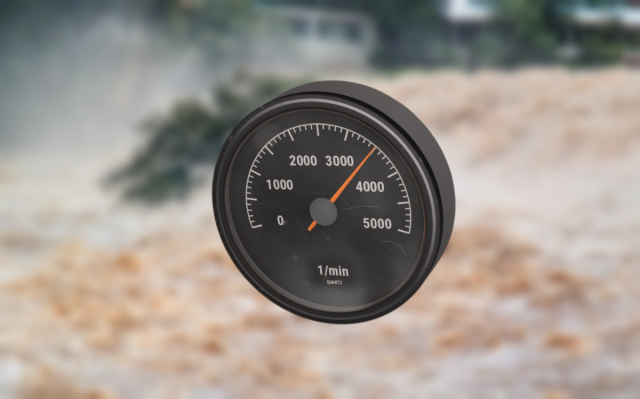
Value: 3500 rpm
